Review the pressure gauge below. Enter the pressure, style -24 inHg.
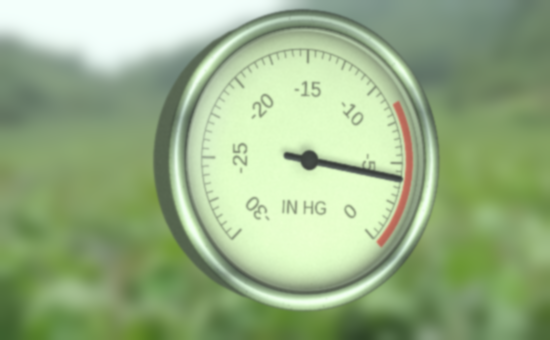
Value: -4 inHg
